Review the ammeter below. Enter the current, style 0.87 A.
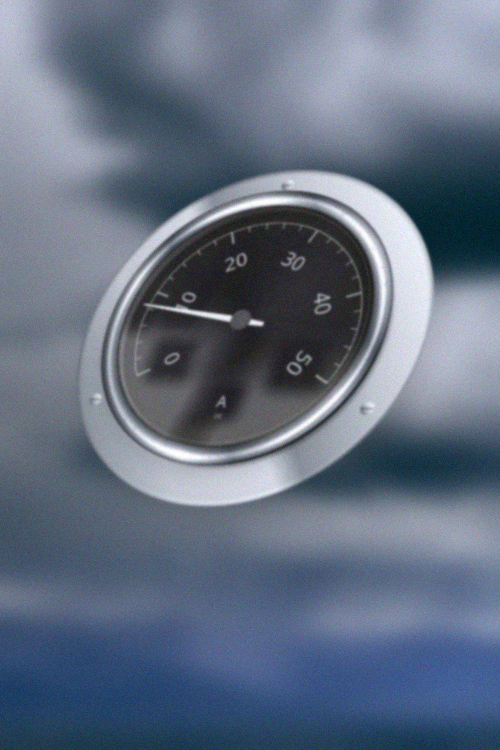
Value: 8 A
